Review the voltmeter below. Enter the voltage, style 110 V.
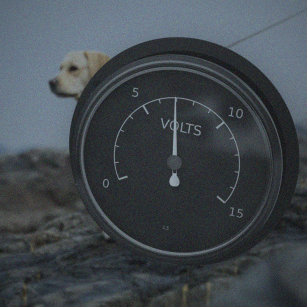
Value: 7 V
